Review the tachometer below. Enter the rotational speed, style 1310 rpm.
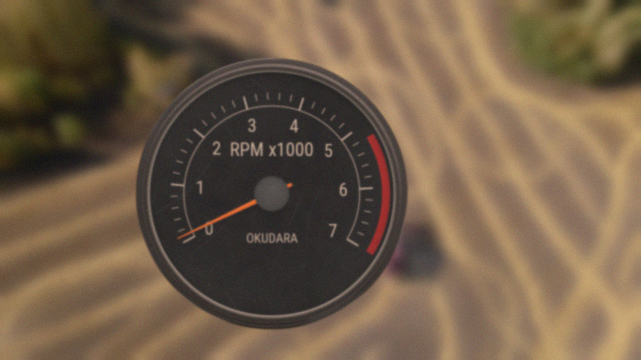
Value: 100 rpm
